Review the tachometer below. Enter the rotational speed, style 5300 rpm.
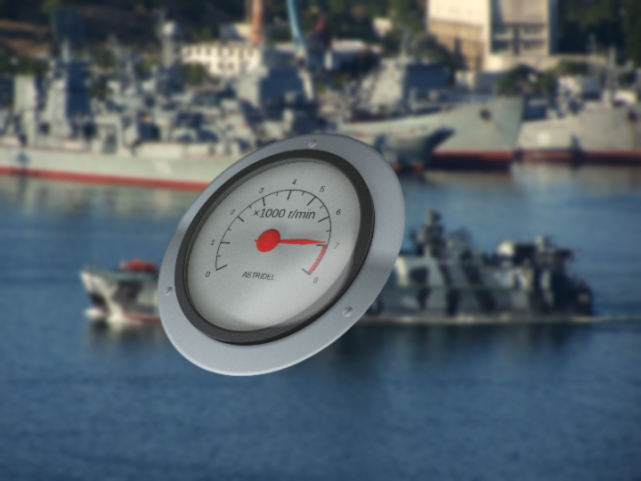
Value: 7000 rpm
